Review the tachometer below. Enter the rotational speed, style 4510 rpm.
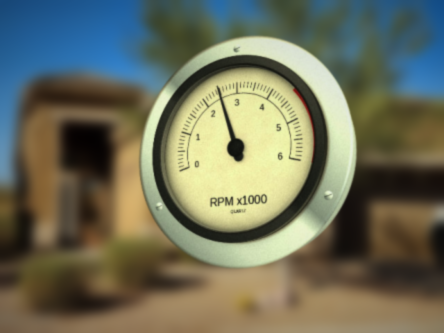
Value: 2500 rpm
